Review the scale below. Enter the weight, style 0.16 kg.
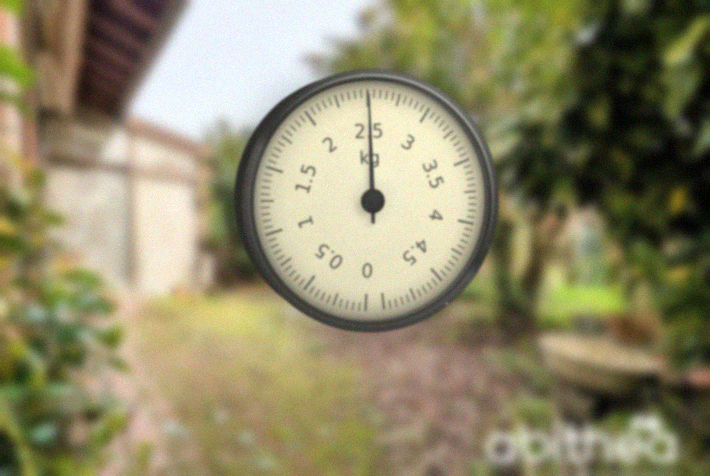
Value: 2.5 kg
